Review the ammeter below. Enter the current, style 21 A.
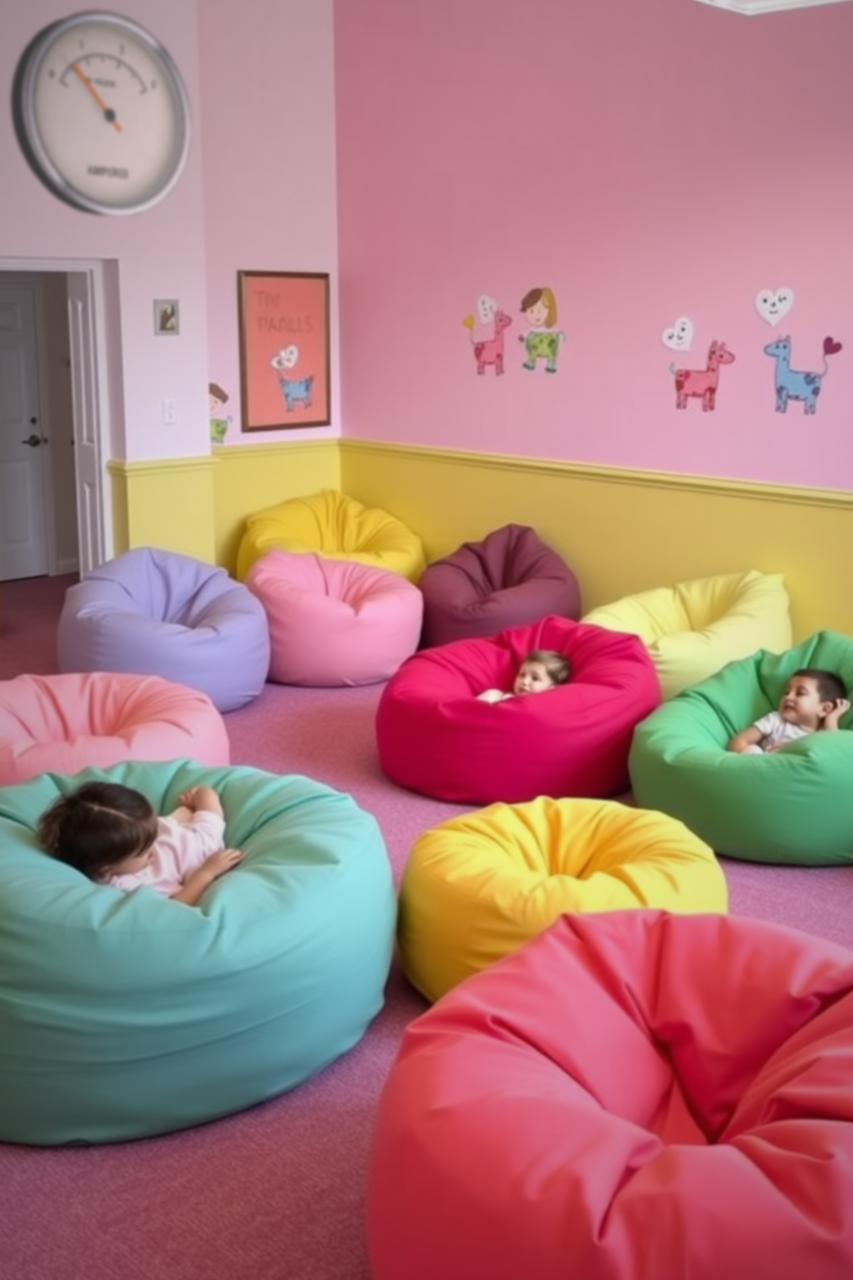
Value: 0.5 A
